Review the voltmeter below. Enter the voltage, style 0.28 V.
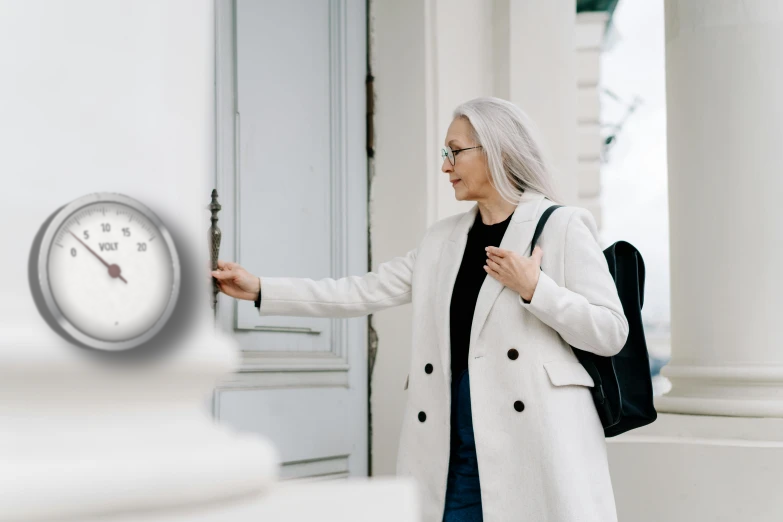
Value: 2.5 V
